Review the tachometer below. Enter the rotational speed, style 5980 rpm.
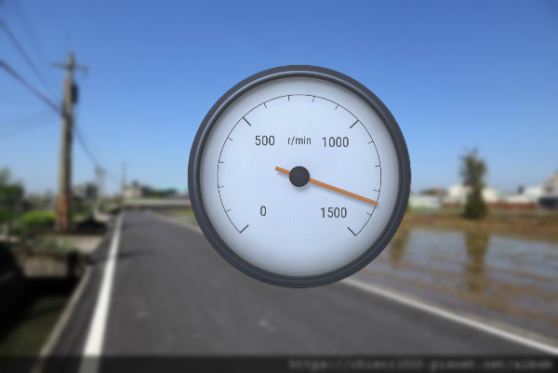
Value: 1350 rpm
